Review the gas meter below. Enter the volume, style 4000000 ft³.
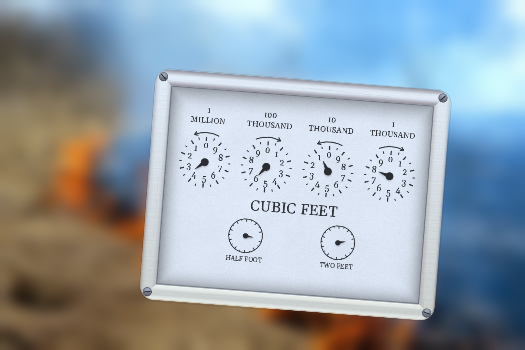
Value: 360800 ft³
